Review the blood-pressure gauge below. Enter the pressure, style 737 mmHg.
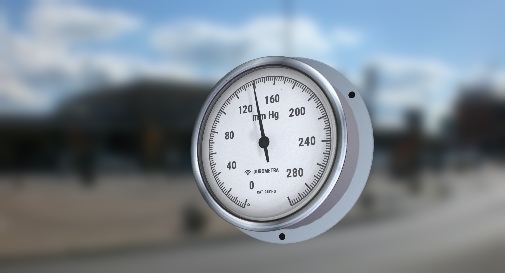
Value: 140 mmHg
